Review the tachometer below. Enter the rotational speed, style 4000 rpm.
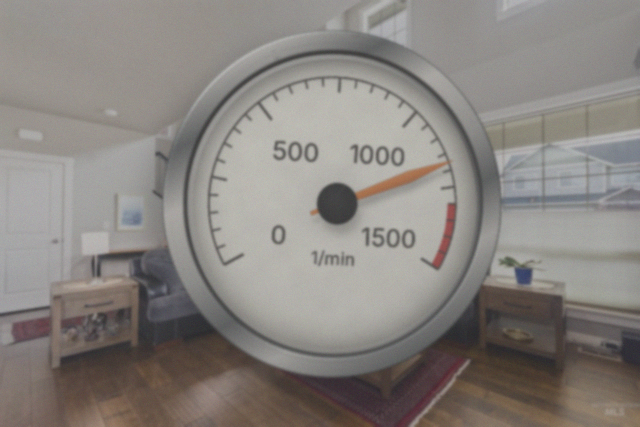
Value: 1175 rpm
